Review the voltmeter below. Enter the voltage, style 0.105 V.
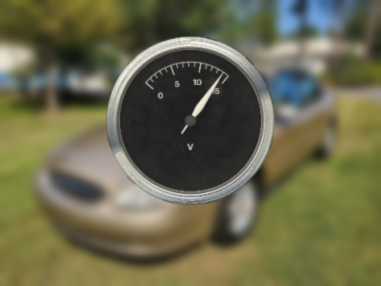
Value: 14 V
